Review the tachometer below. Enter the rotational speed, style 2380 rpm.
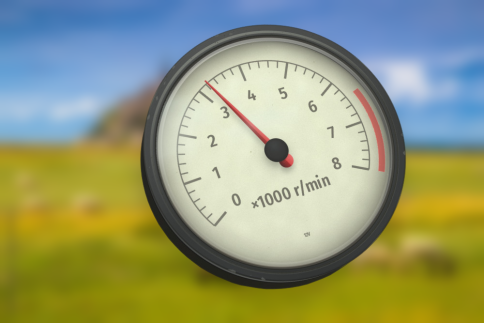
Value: 3200 rpm
